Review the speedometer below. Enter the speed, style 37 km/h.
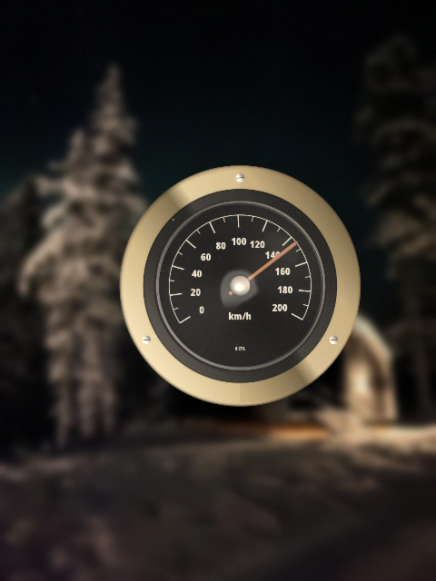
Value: 145 km/h
